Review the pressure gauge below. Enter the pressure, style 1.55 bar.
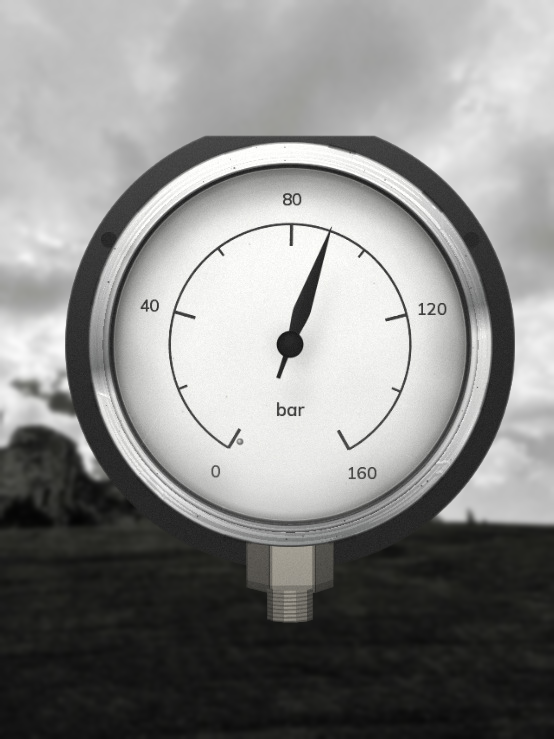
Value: 90 bar
